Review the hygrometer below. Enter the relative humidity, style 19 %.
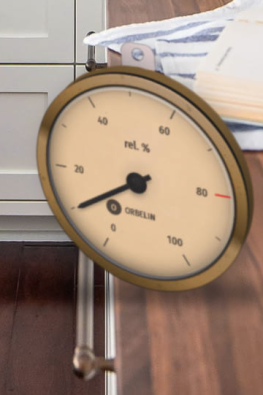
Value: 10 %
